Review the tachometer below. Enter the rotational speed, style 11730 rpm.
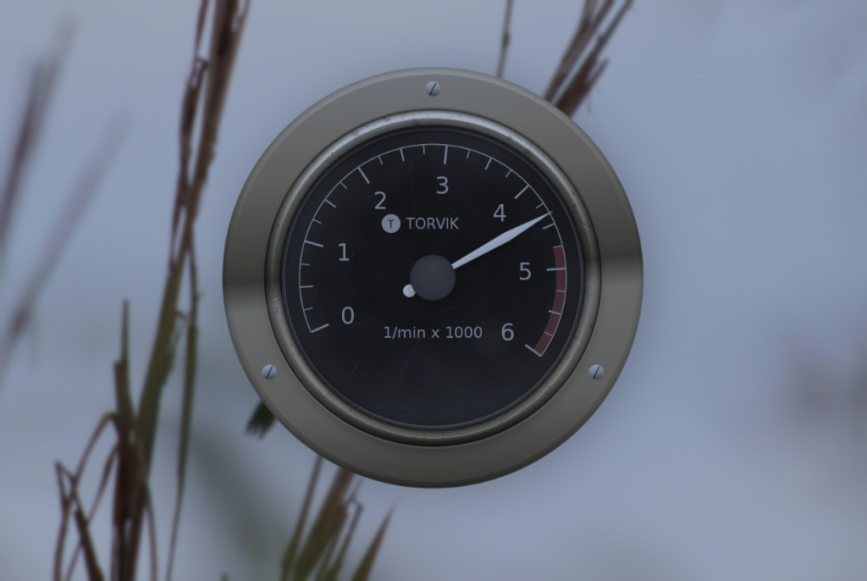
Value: 4375 rpm
